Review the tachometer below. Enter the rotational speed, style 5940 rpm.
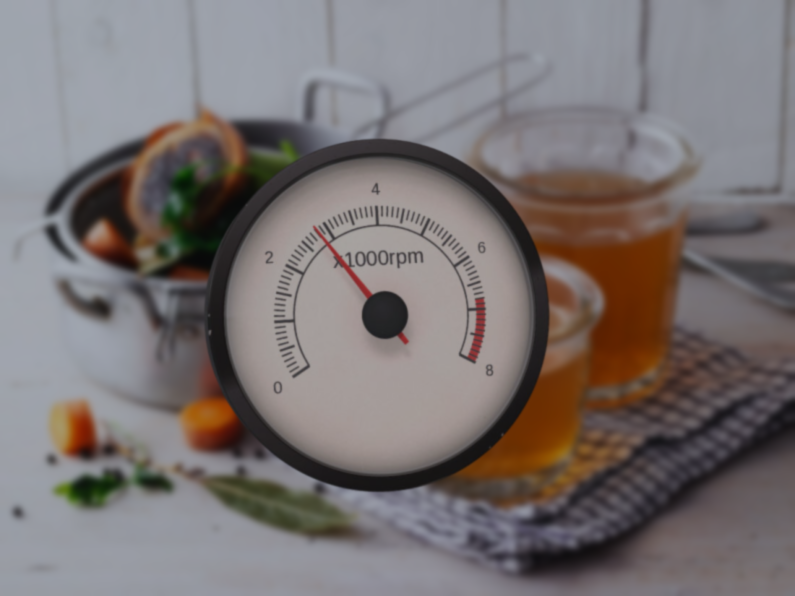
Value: 2800 rpm
